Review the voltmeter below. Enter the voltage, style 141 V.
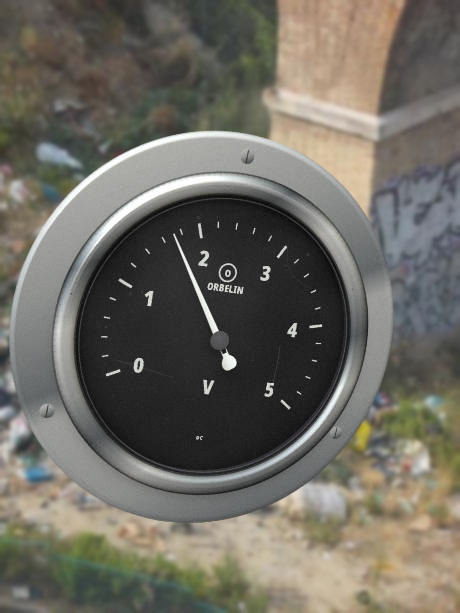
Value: 1.7 V
